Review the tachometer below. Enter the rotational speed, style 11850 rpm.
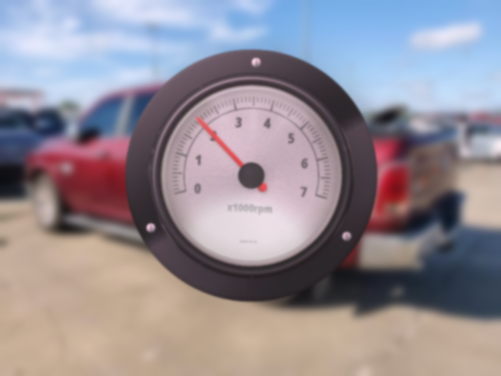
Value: 2000 rpm
